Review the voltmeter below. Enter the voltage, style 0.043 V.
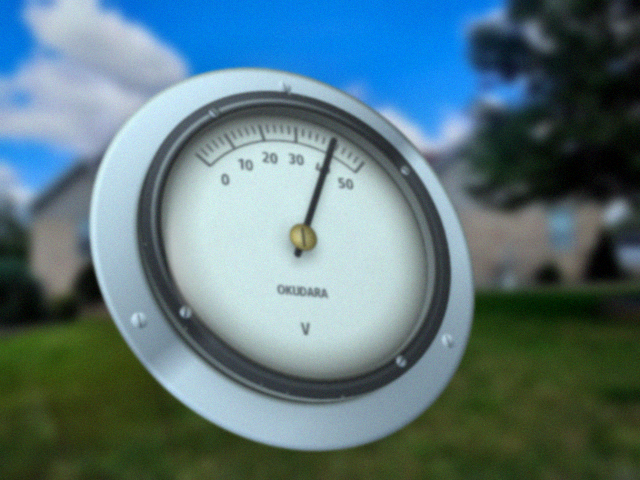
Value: 40 V
